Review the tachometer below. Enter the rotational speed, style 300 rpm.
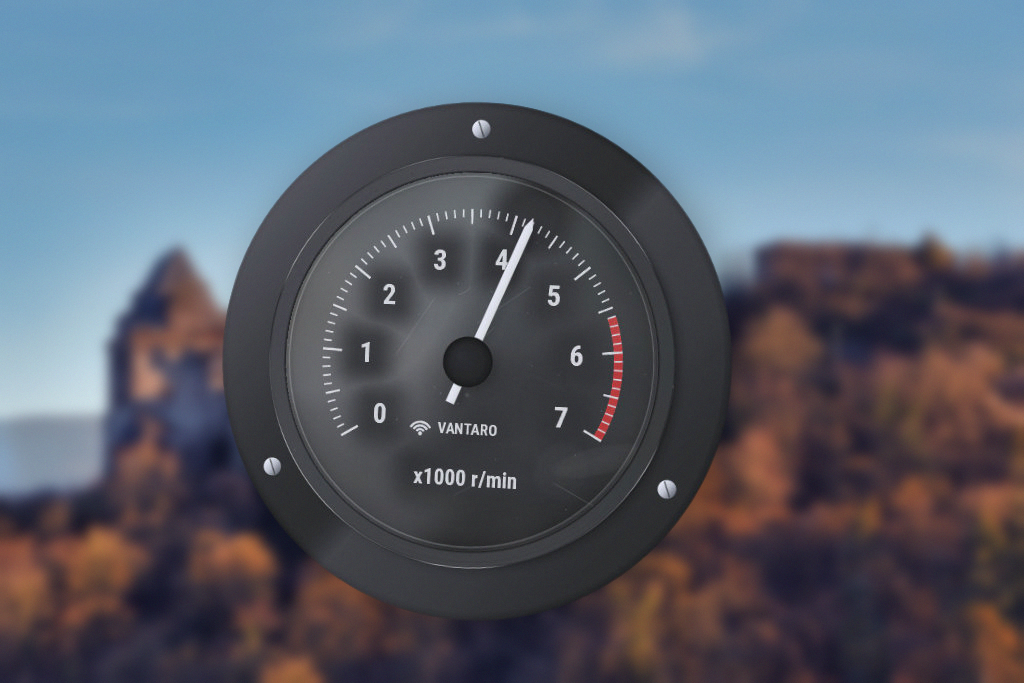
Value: 4200 rpm
